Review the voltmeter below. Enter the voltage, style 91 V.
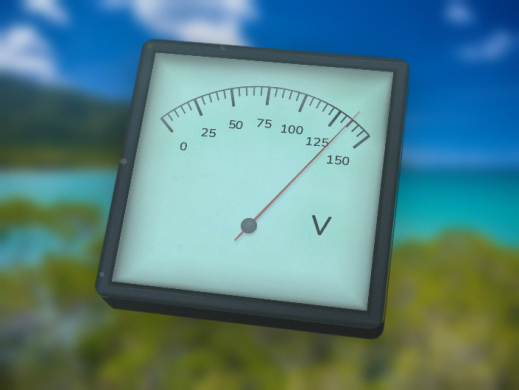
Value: 135 V
